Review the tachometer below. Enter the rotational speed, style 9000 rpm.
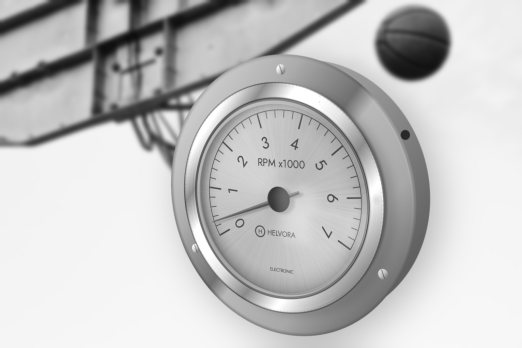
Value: 300 rpm
